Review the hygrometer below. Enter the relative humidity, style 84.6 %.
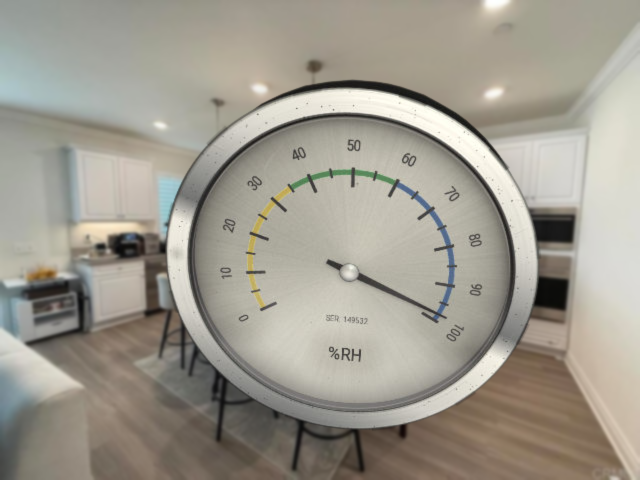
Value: 97.5 %
